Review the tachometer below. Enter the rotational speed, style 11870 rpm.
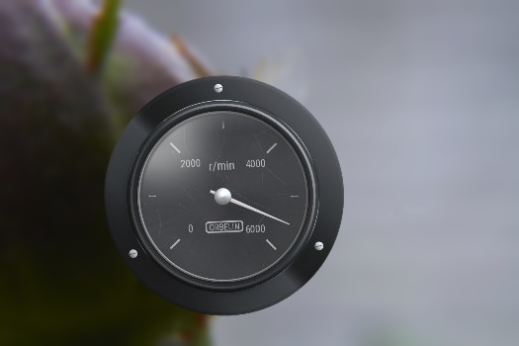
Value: 5500 rpm
